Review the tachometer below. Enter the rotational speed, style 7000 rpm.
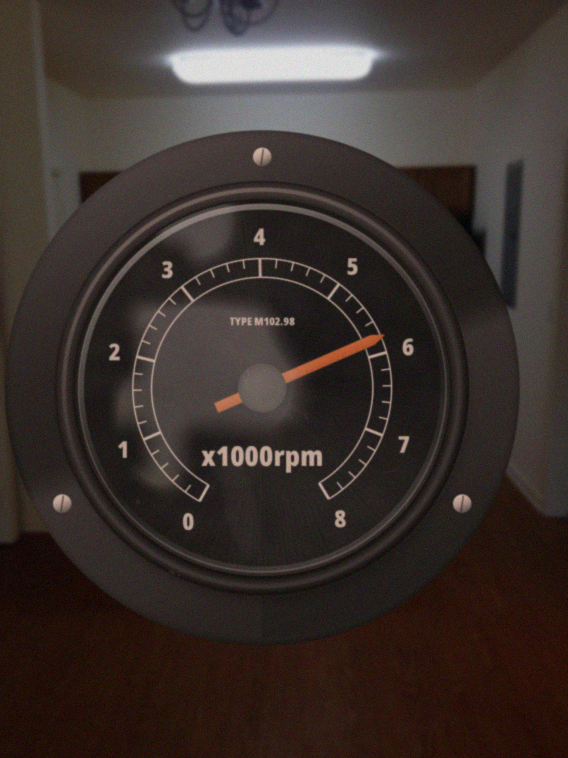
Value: 5800 rpm
